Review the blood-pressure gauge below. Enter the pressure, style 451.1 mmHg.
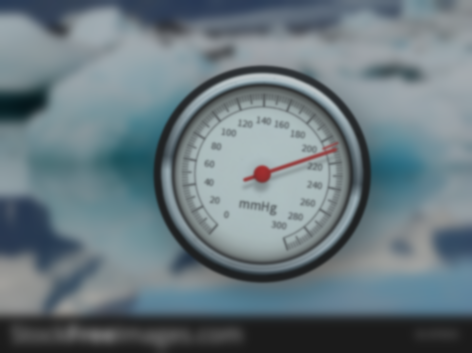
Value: 210 mmHg
